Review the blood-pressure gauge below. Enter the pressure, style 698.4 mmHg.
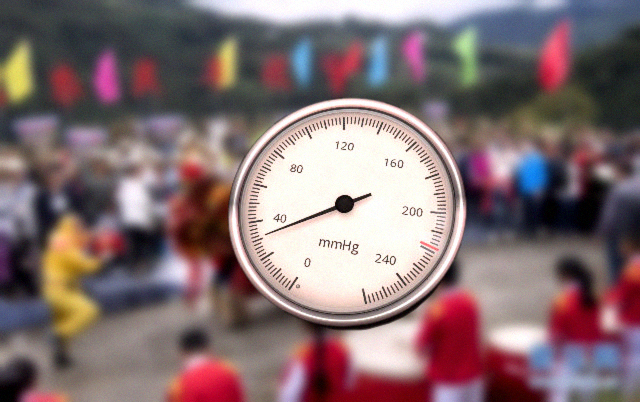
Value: 30 mmHg
